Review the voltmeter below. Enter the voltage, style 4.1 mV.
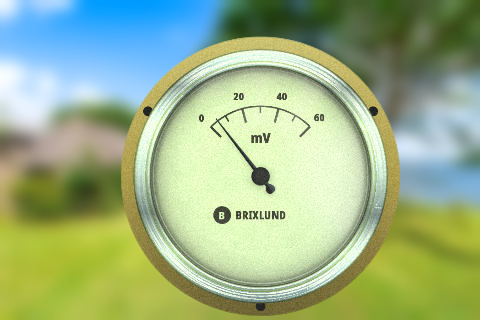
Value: 5 mV
